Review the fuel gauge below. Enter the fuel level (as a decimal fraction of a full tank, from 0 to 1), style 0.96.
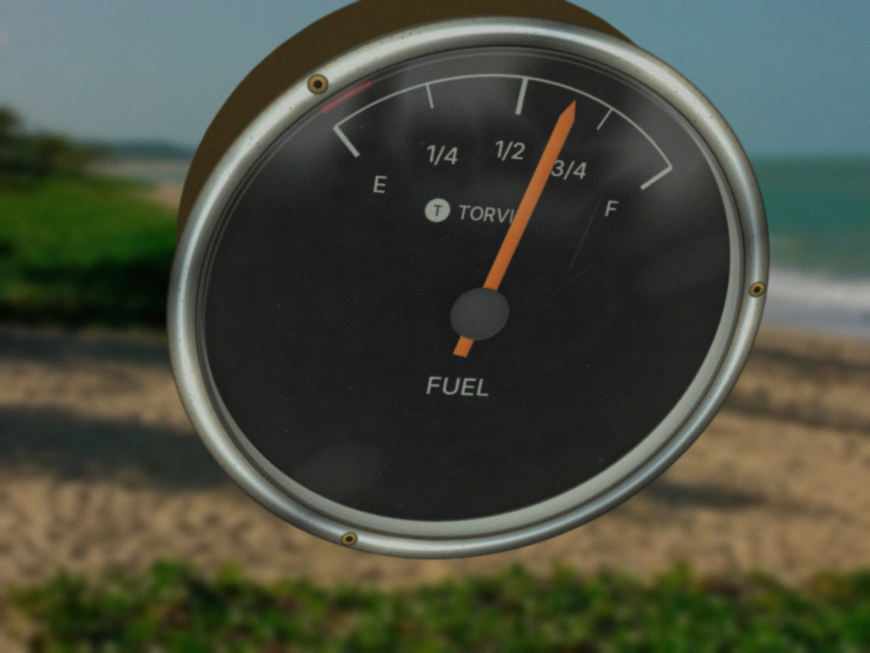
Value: 0.625
